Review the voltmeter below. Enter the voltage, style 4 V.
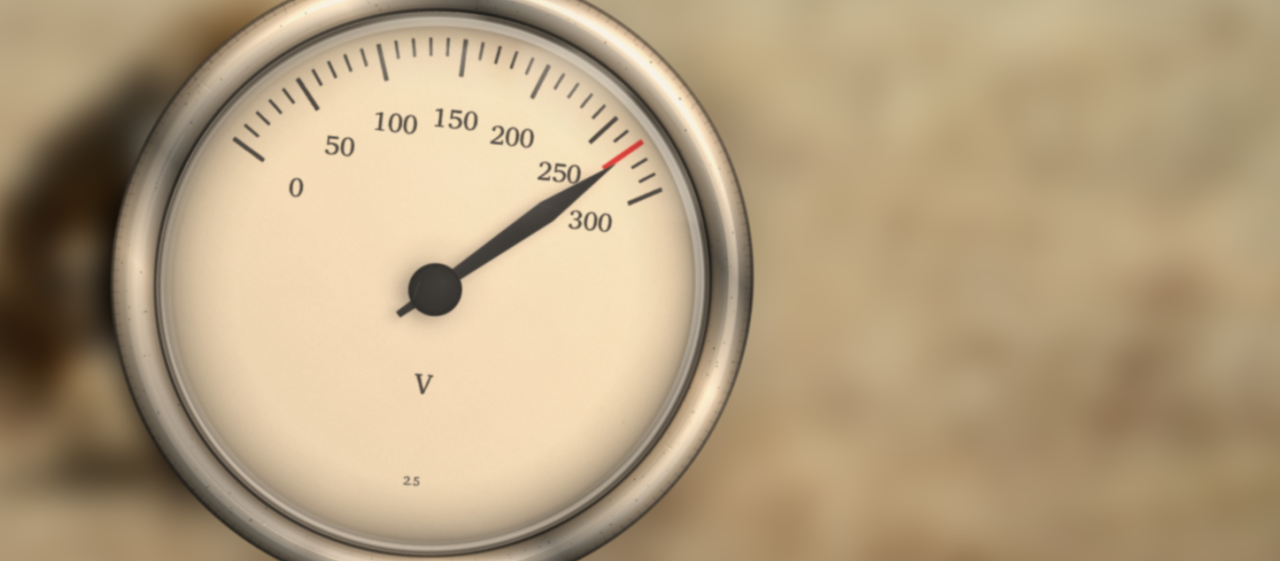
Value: 270 V
